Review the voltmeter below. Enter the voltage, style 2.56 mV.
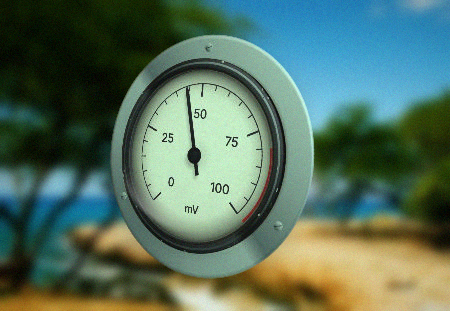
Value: 45 mV
